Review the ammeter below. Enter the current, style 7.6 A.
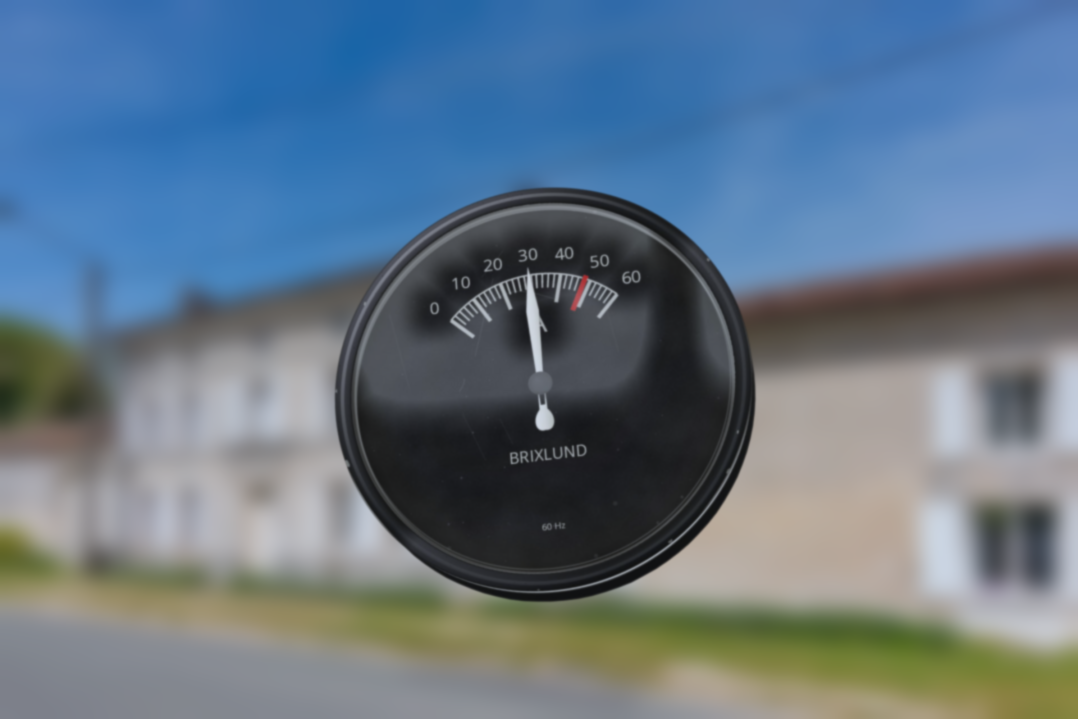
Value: 30 A
